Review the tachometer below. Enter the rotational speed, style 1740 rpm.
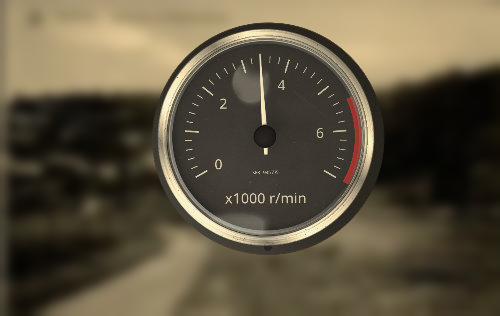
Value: 3400 rpm
